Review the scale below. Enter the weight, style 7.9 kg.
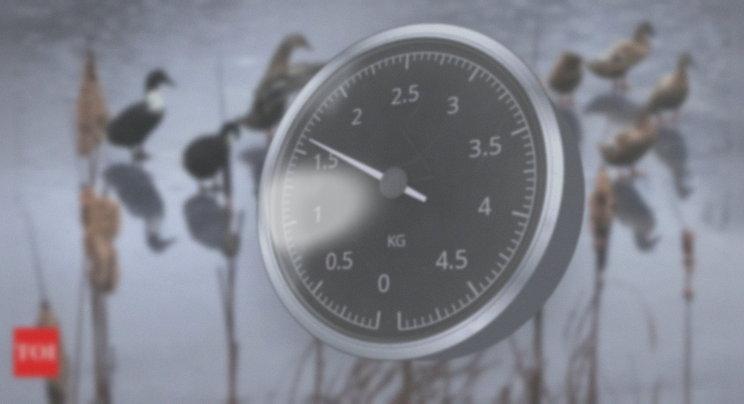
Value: 1.6 kg
